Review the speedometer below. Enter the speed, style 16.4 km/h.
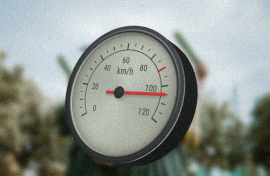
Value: 105 km/h
